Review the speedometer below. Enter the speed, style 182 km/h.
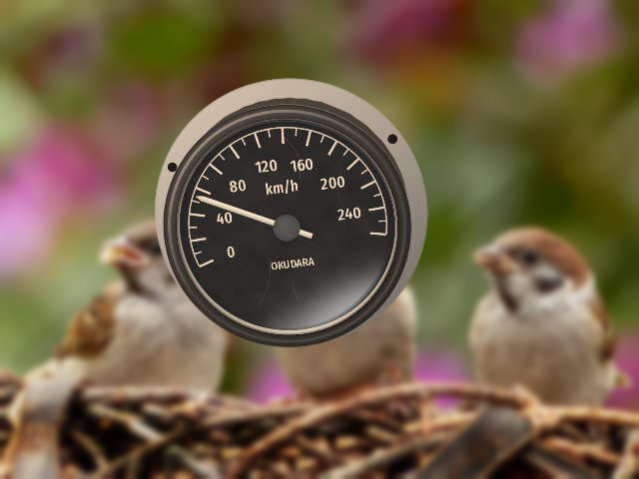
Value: 55 km/h
